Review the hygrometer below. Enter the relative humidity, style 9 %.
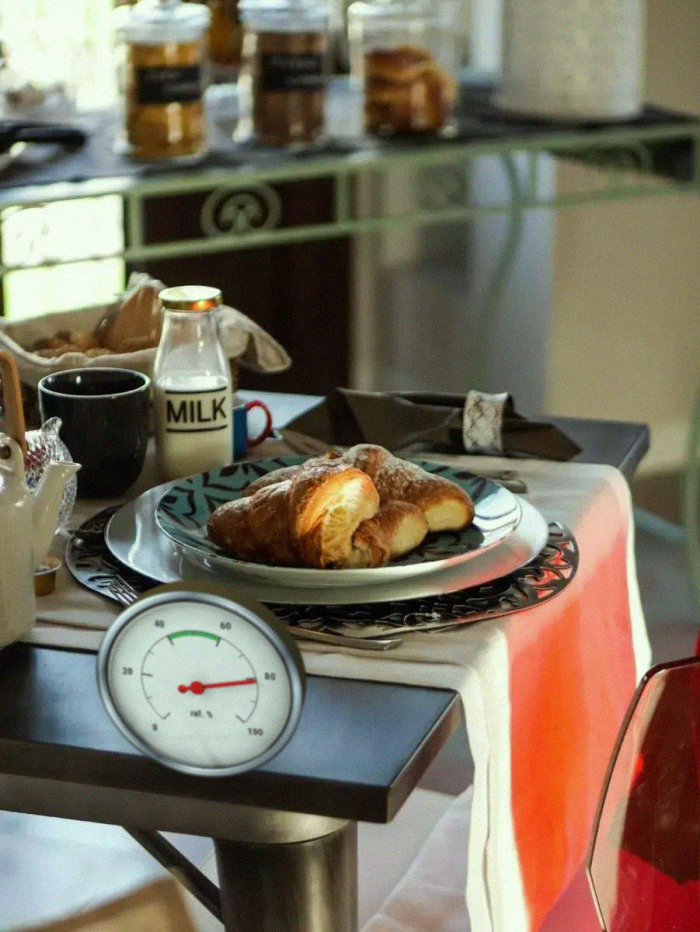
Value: 80 %
